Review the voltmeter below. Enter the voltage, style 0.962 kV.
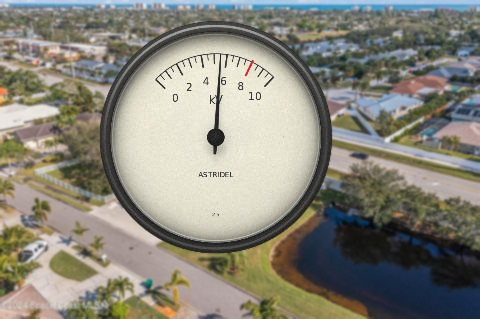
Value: 5.5 kV
